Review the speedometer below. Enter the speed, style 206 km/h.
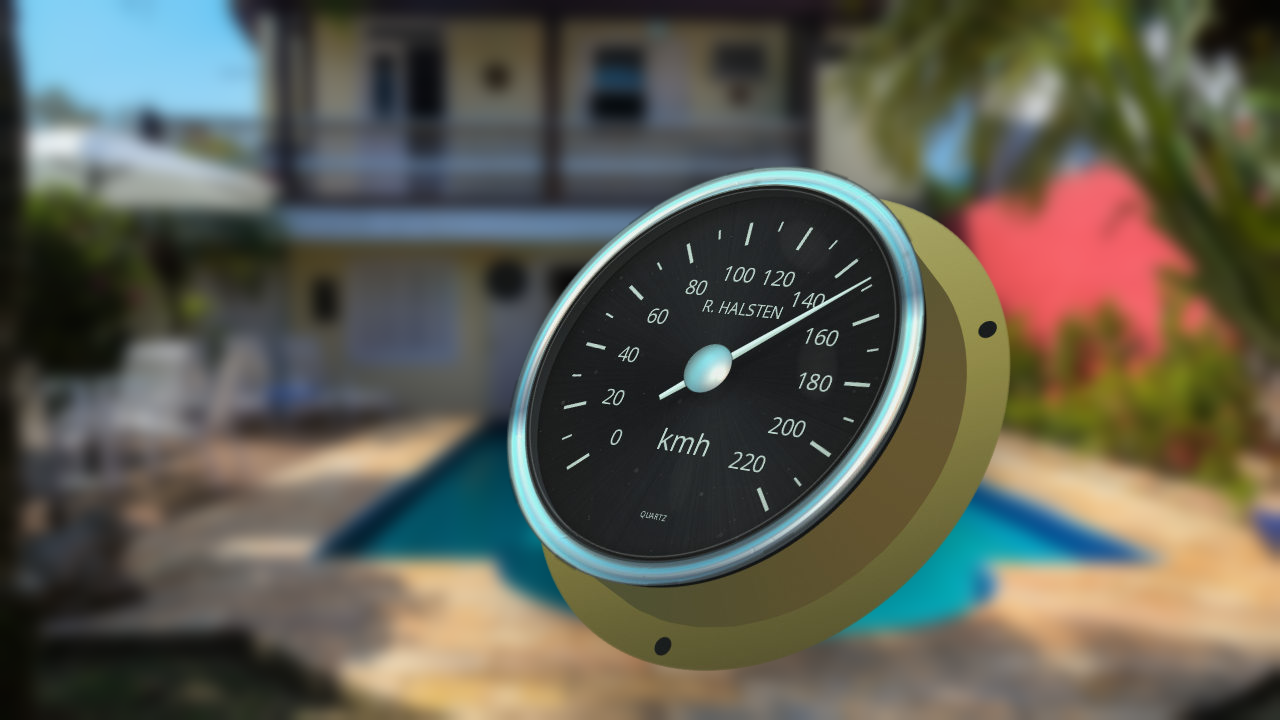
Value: 150 km/h
